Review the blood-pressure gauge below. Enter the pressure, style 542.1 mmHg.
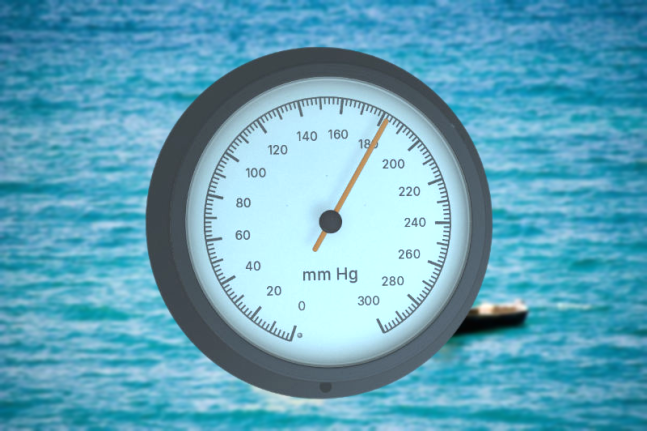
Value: 182 mmHg
